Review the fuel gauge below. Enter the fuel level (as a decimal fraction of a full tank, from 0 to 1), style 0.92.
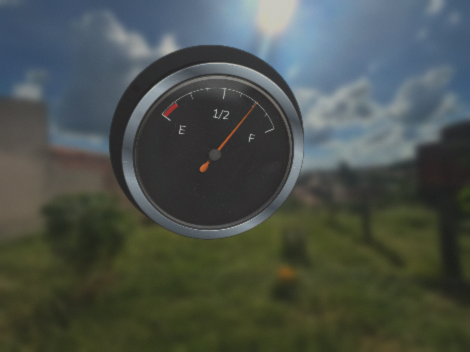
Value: 0.75
